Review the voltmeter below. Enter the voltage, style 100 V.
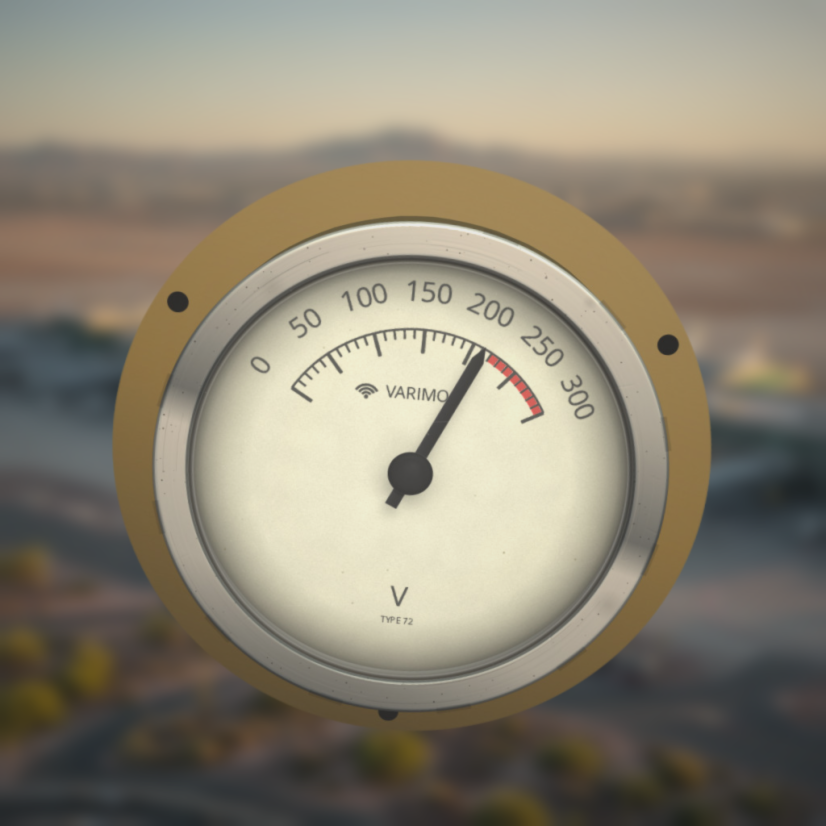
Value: 210 V
